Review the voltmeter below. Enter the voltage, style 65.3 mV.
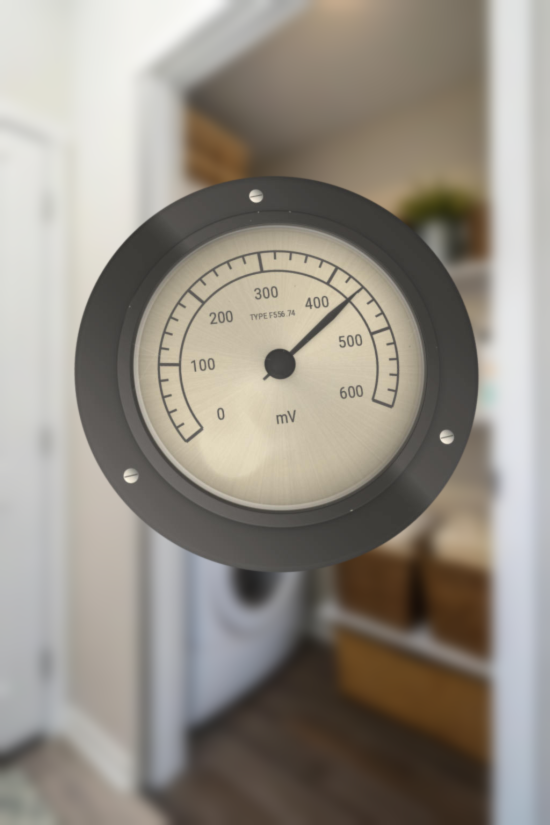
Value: 440 mV
